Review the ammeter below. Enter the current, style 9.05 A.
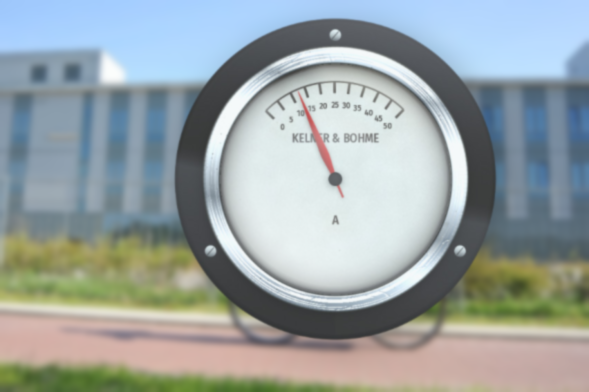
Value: 12.5 A
